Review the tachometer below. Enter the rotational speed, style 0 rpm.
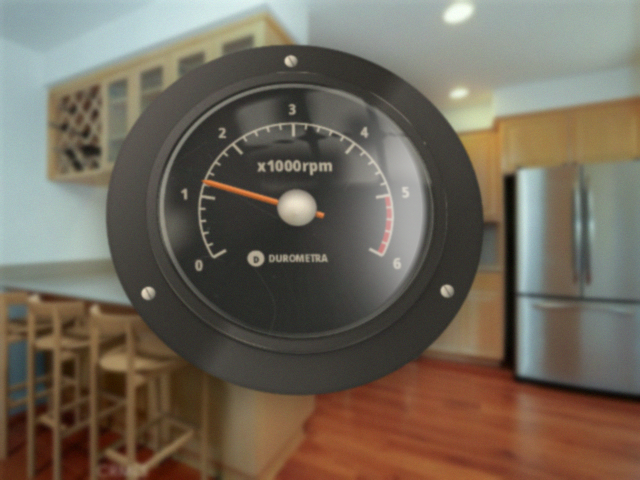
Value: 1200 rpm
